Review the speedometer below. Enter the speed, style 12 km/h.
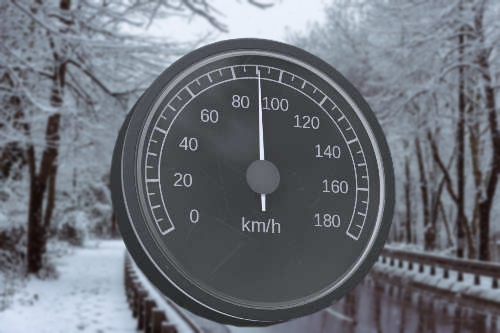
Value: 90 km/h
